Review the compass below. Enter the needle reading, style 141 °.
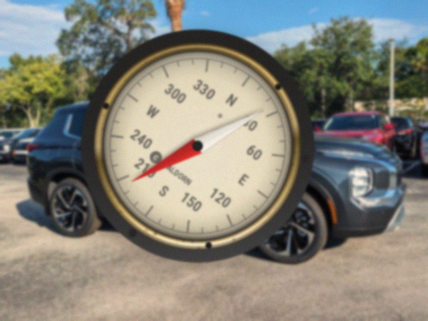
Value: 205 °
